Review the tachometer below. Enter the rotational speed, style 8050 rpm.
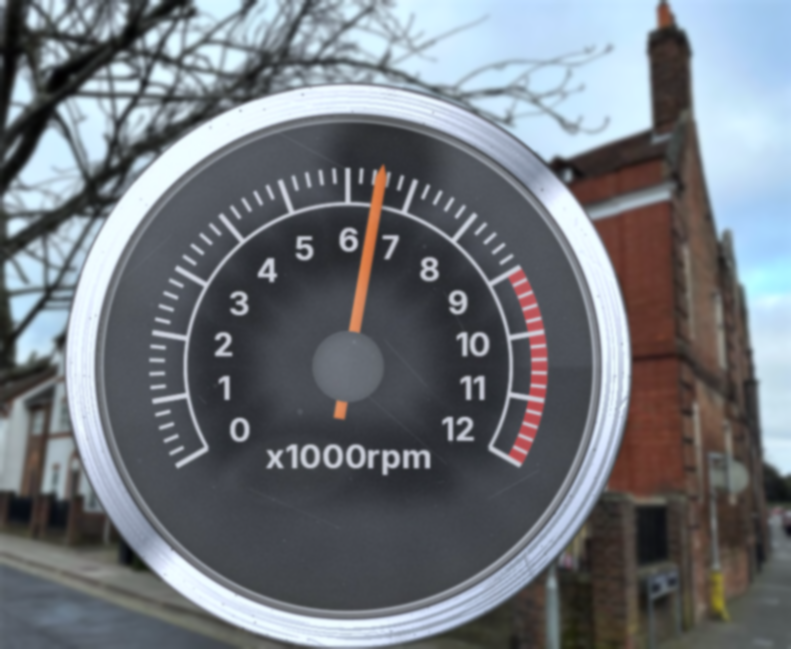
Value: 6500 rpm
